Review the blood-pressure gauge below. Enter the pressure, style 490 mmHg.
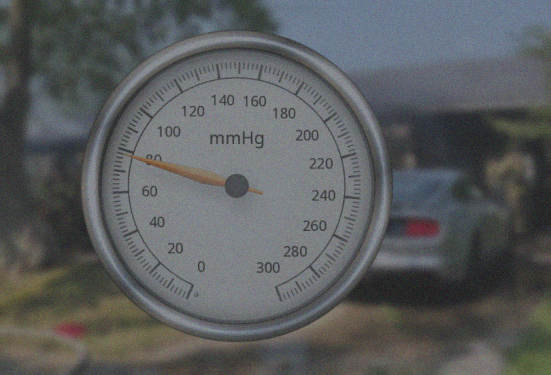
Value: 78 mmHg
